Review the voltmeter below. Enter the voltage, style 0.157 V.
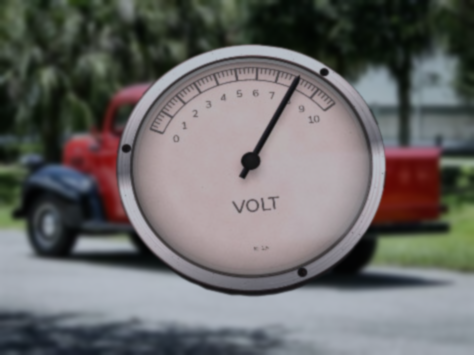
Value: 8 V
